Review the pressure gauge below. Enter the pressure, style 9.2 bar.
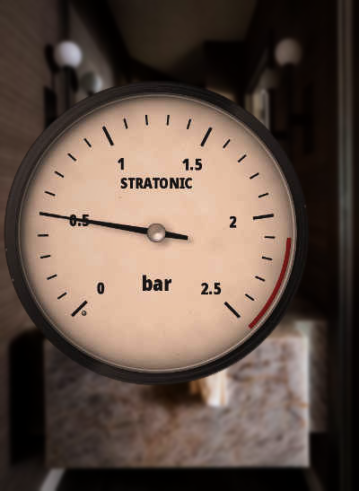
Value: 0.5 bar
